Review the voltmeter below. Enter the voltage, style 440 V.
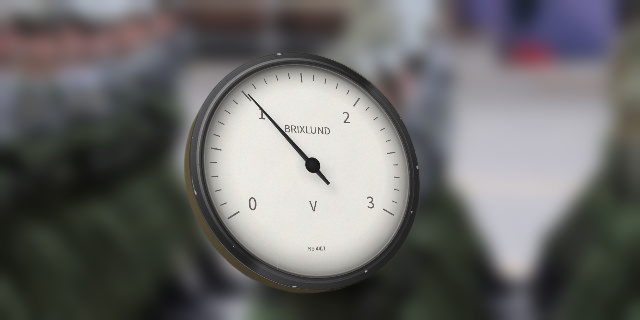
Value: 1 V
